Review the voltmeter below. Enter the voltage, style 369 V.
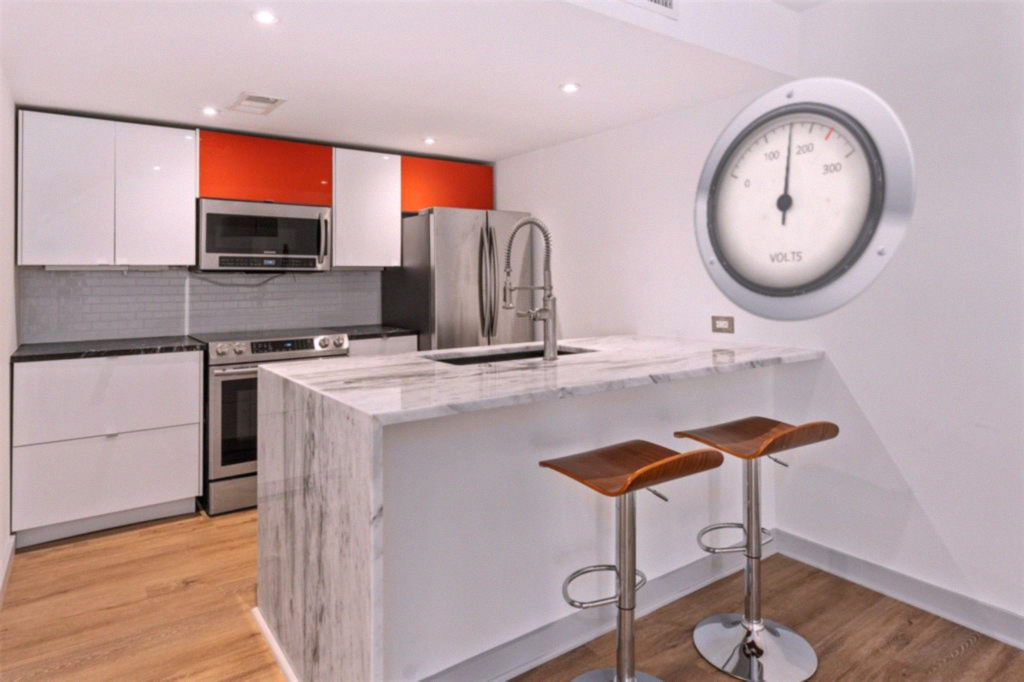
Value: 160 V
